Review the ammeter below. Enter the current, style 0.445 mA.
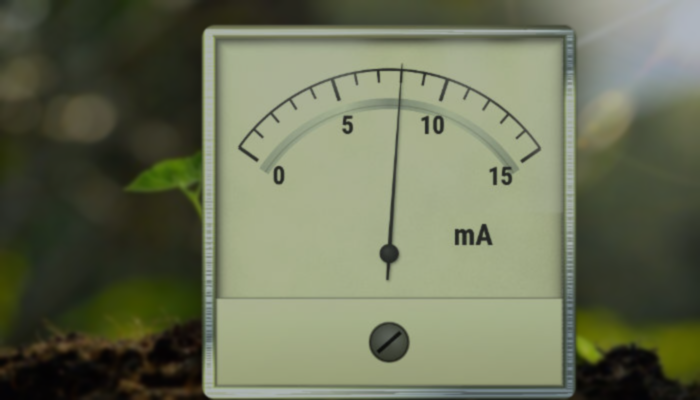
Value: 8 mA
